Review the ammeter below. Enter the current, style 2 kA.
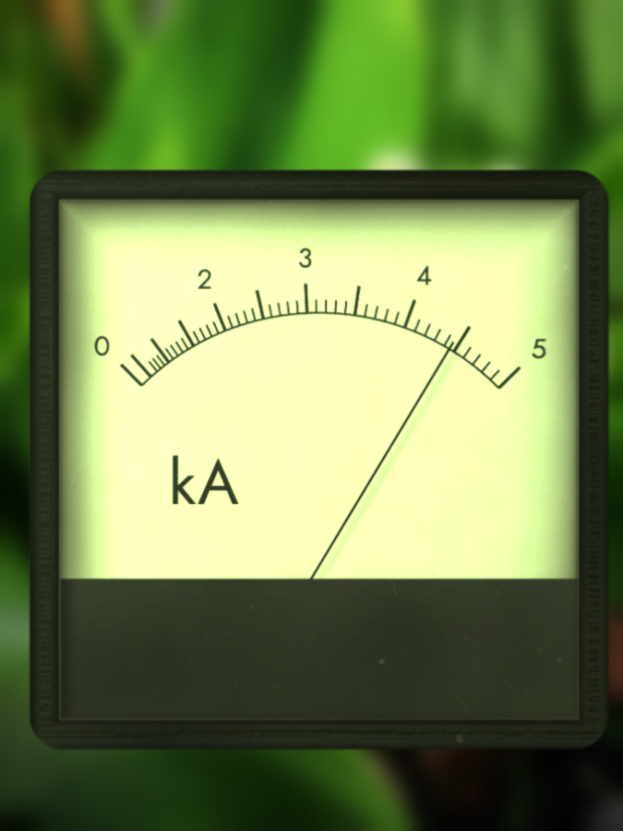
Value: 4.45 kA
